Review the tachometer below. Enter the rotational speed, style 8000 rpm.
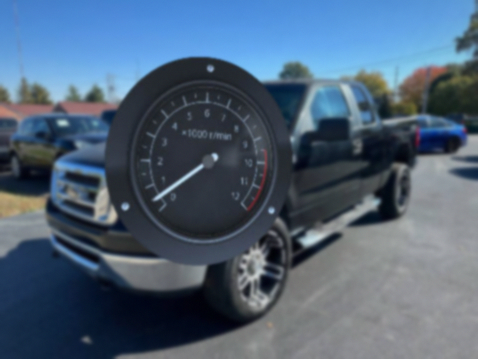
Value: 500 rpm
